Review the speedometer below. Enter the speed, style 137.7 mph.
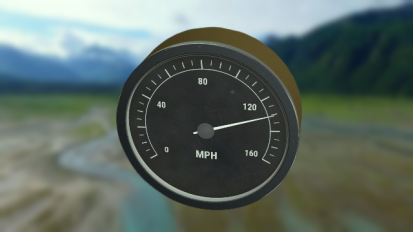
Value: 130 mph
